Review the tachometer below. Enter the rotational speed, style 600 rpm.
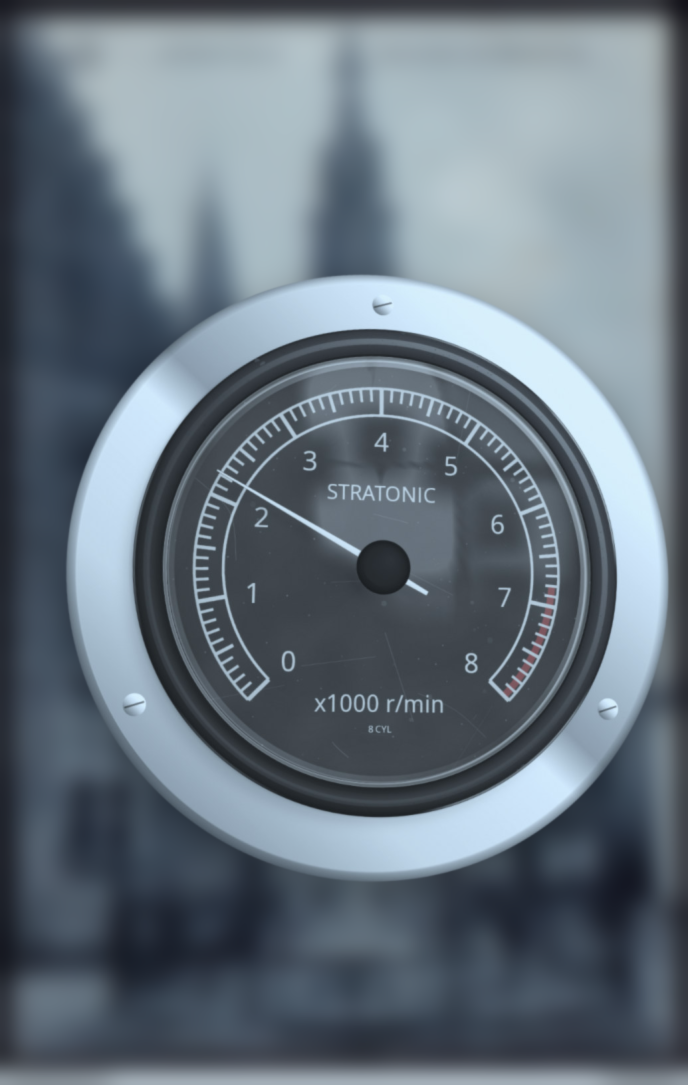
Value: 2200 rpm
